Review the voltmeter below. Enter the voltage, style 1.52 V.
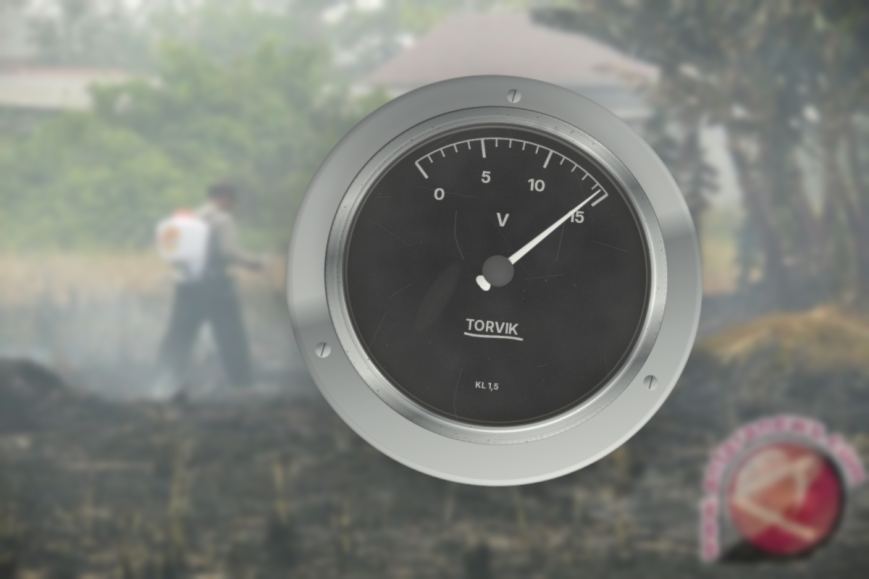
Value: 14.5 V
